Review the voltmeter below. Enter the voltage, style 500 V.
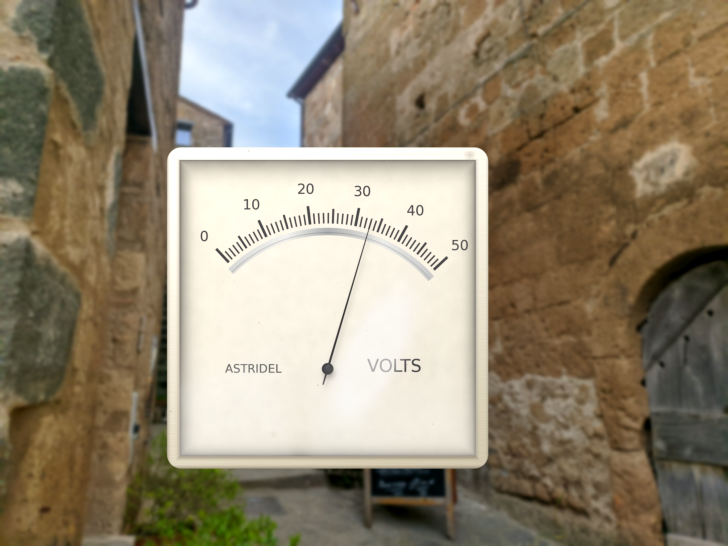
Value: 33 V
